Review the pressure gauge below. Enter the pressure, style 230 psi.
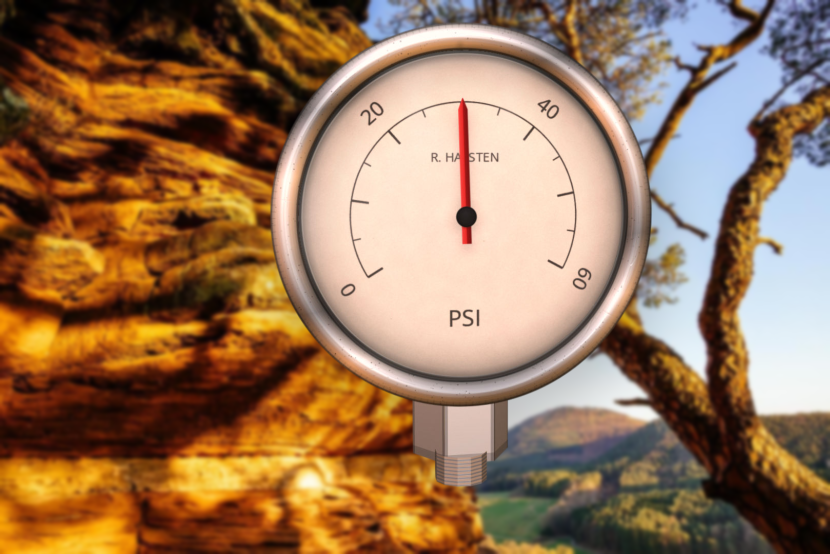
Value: 30 psi
